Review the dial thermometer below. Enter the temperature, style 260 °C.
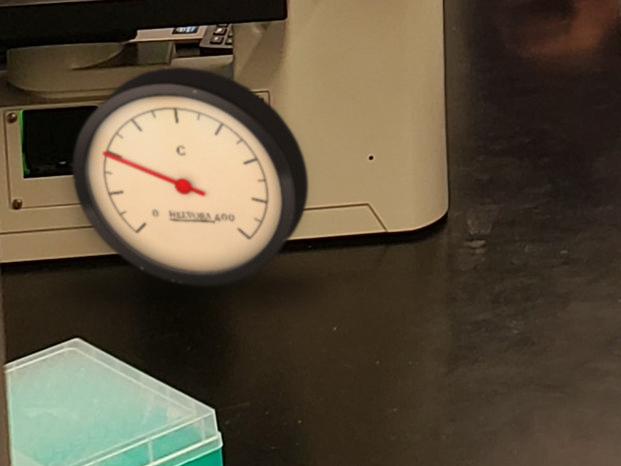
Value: 100 °C
